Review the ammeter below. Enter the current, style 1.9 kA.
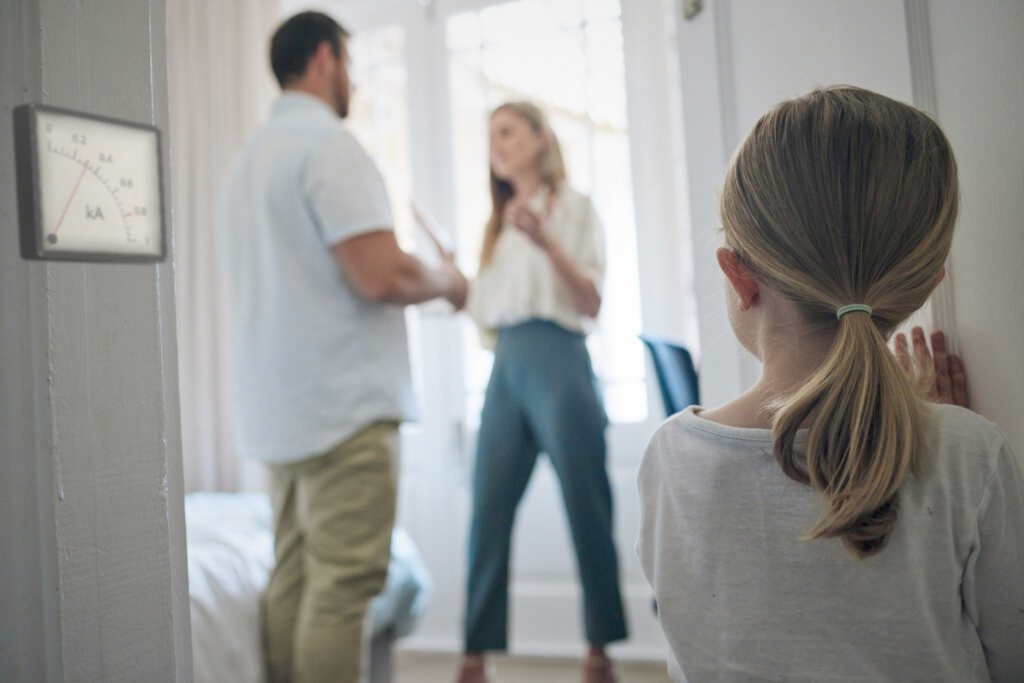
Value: 0.3 kA
